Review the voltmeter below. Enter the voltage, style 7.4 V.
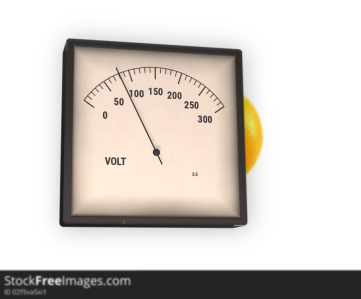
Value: 80 V
